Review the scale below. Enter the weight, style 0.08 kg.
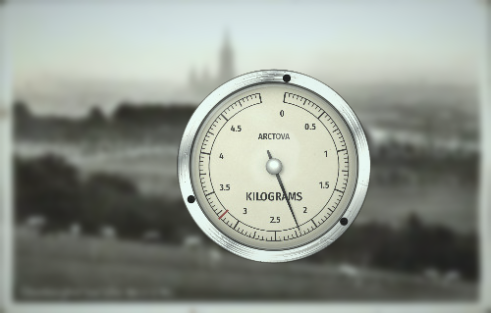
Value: 2.2 kg
